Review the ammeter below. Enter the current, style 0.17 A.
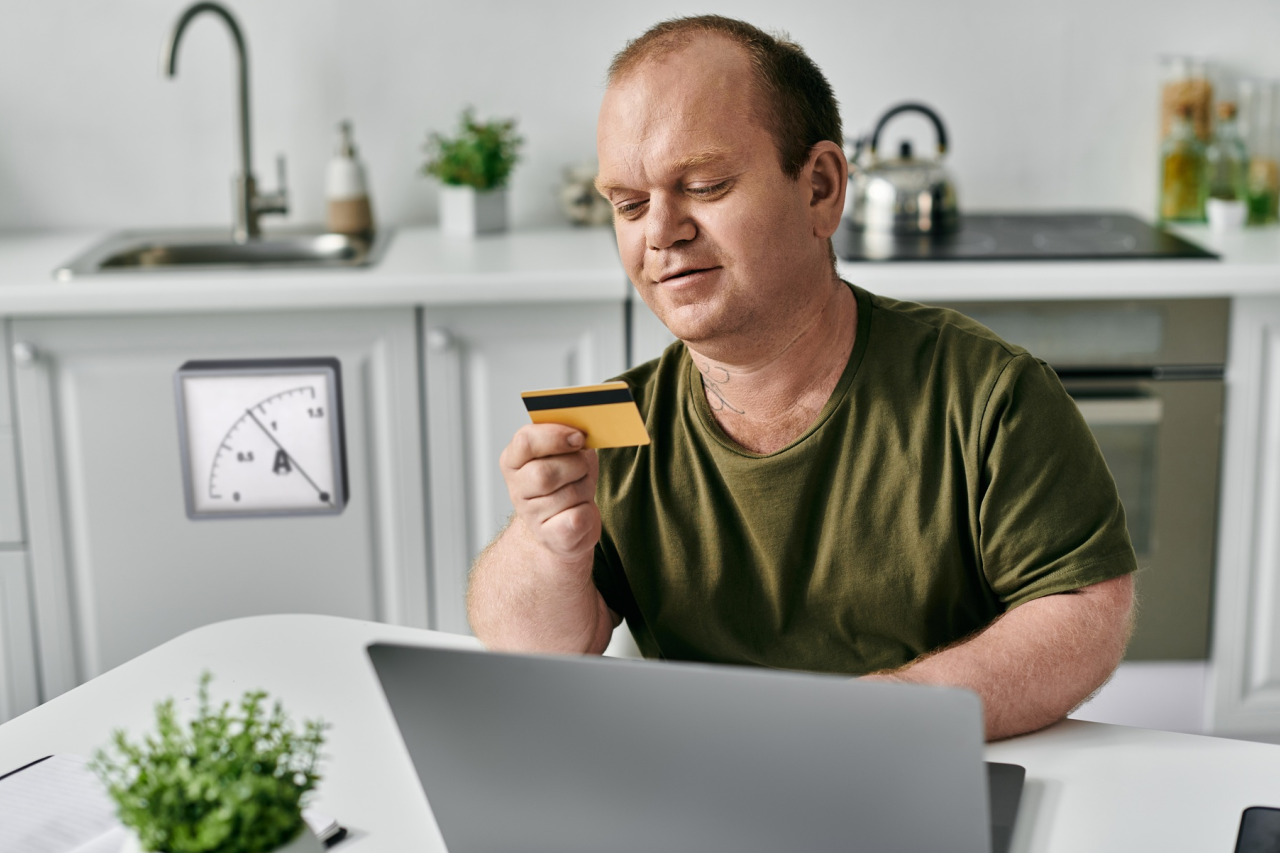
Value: 0.9 A
